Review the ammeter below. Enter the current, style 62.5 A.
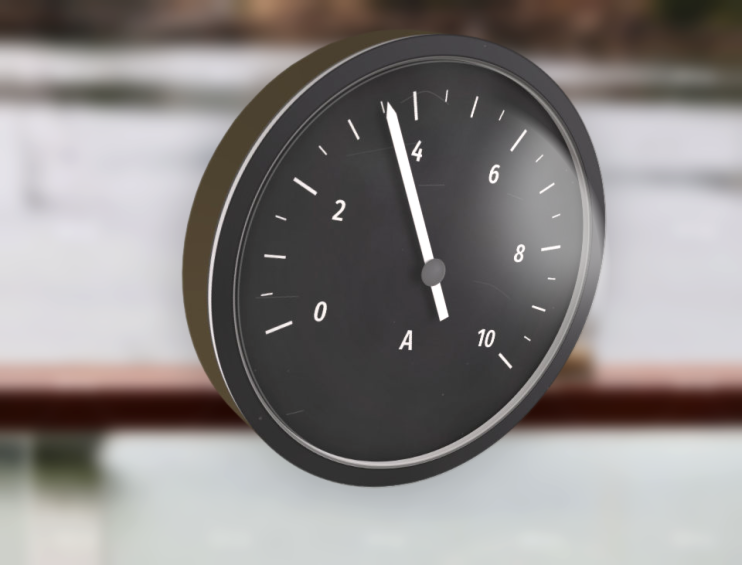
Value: 3.5 A
